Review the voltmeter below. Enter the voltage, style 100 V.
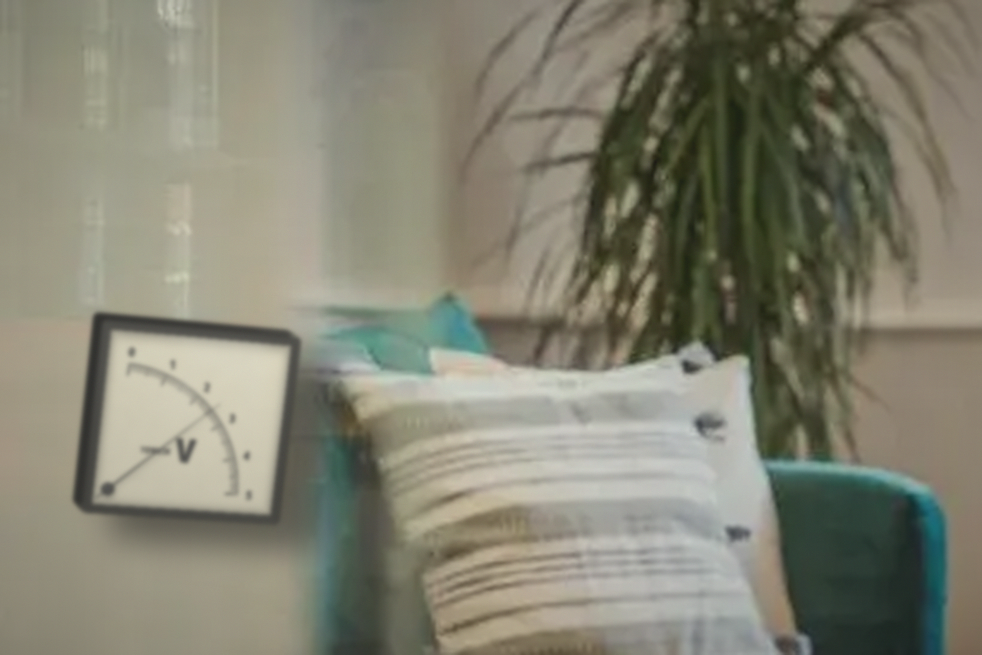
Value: 2.5 V
